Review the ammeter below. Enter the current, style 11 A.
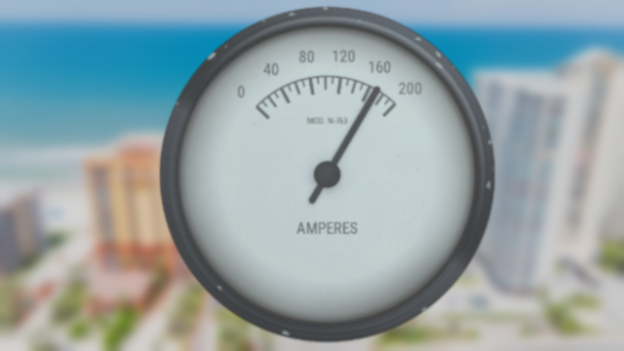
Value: 170 A
